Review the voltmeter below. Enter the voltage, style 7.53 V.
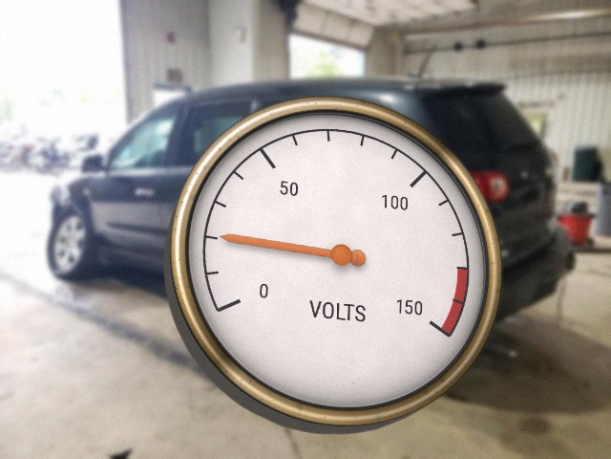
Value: 20 V
